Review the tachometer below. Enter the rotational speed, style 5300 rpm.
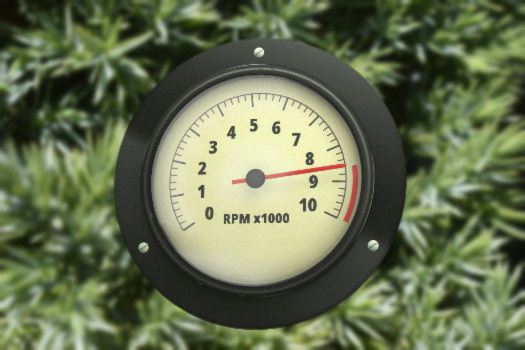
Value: 8600 rpm
